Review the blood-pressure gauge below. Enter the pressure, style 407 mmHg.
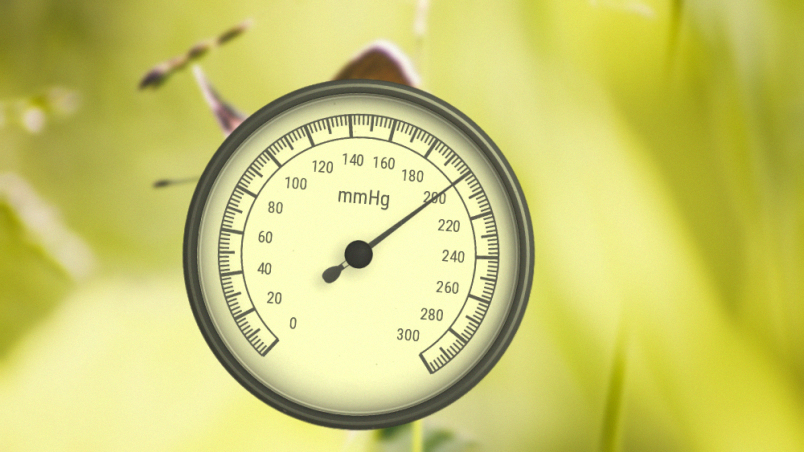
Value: 200 mmHg
